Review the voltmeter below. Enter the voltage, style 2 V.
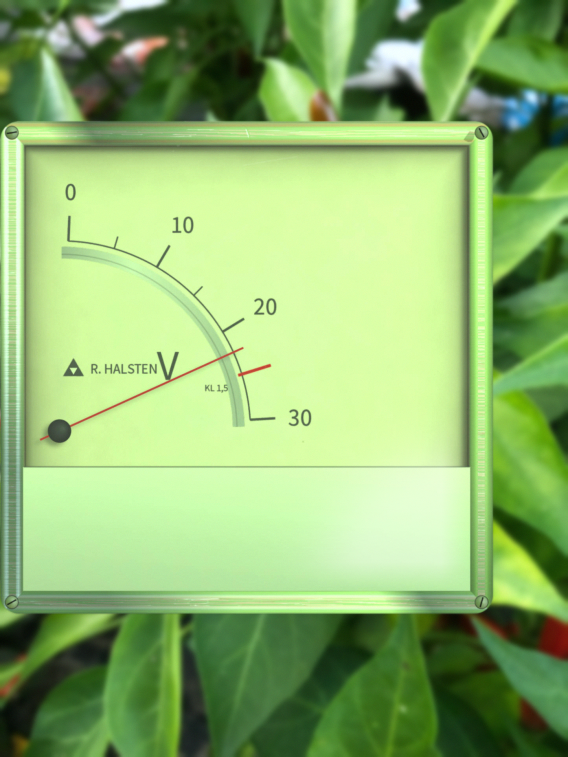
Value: 22.5 V
